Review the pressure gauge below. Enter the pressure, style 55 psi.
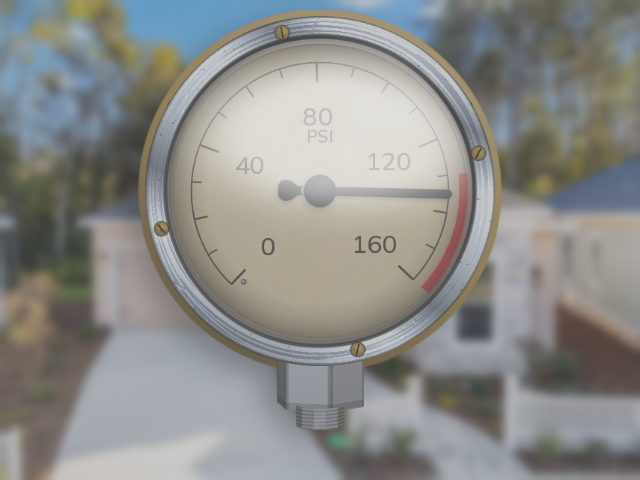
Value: 135 psi
